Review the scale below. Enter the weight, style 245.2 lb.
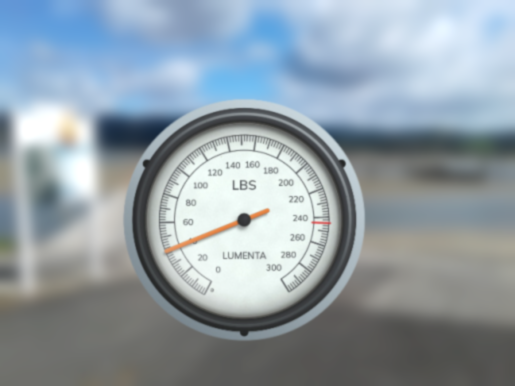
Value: 40 lb
